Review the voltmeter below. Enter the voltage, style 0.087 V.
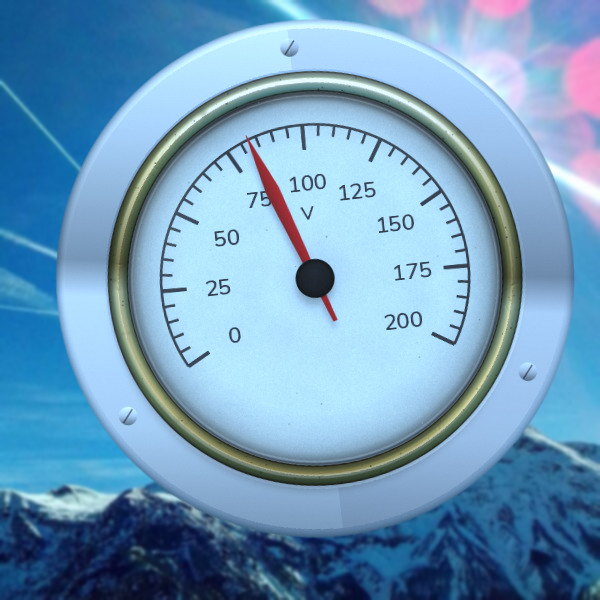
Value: 82.5 V
